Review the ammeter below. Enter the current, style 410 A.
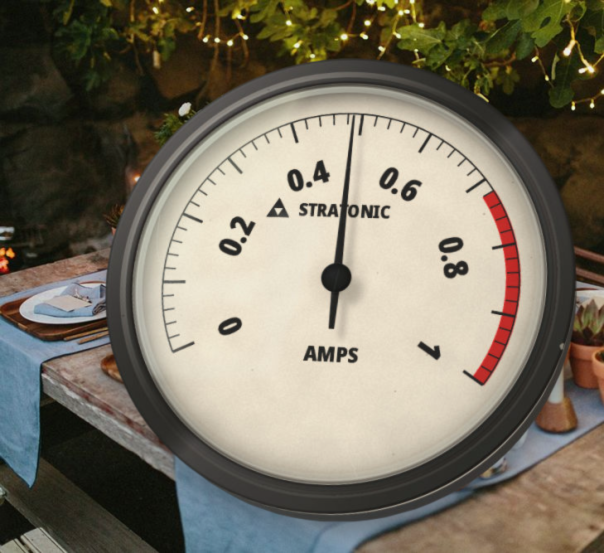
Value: 0.49 A
